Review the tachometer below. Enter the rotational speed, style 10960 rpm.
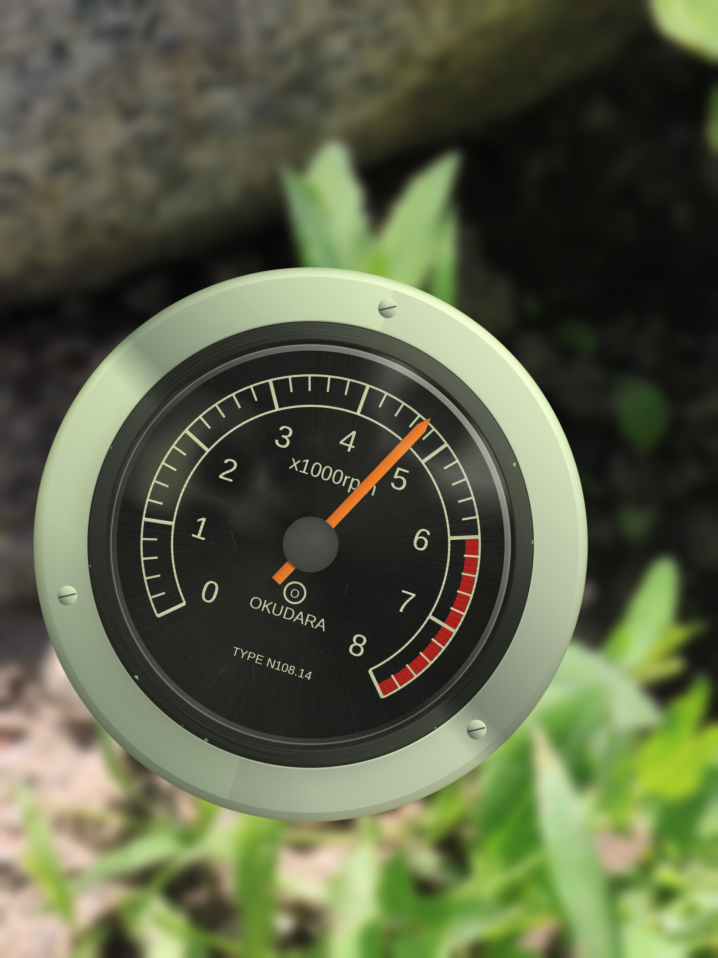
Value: 4700 rpm
